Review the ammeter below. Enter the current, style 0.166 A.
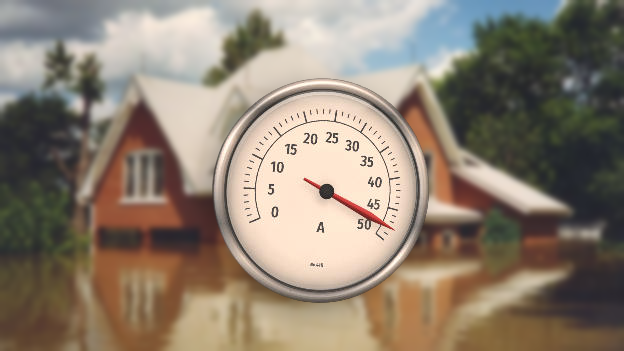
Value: 48 A
